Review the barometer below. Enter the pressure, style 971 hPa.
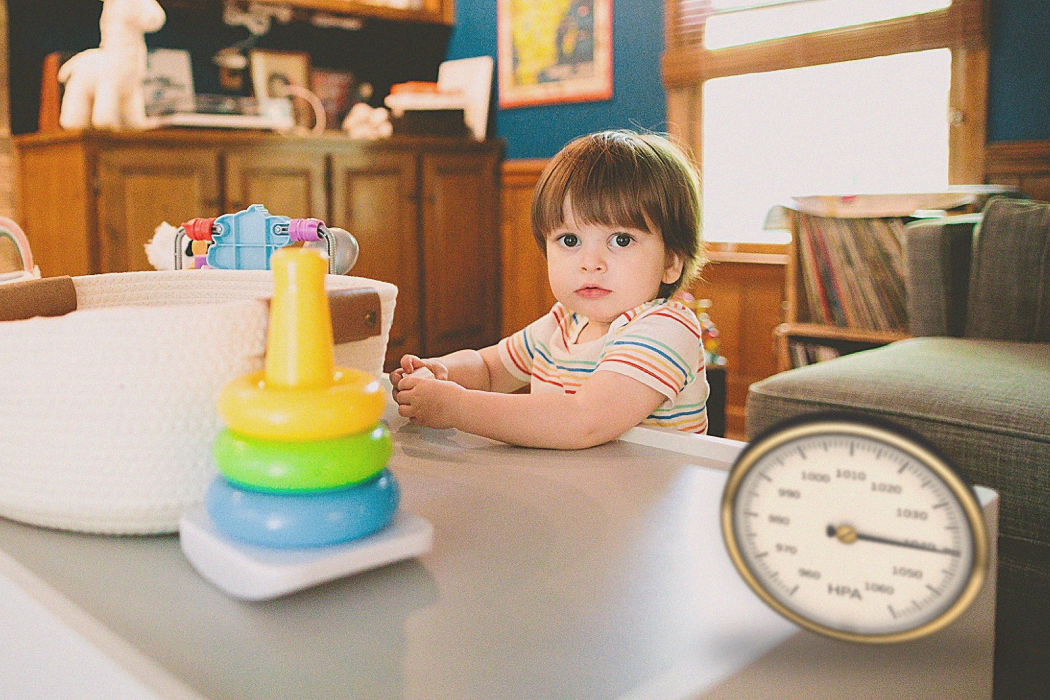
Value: 1040 hPa
